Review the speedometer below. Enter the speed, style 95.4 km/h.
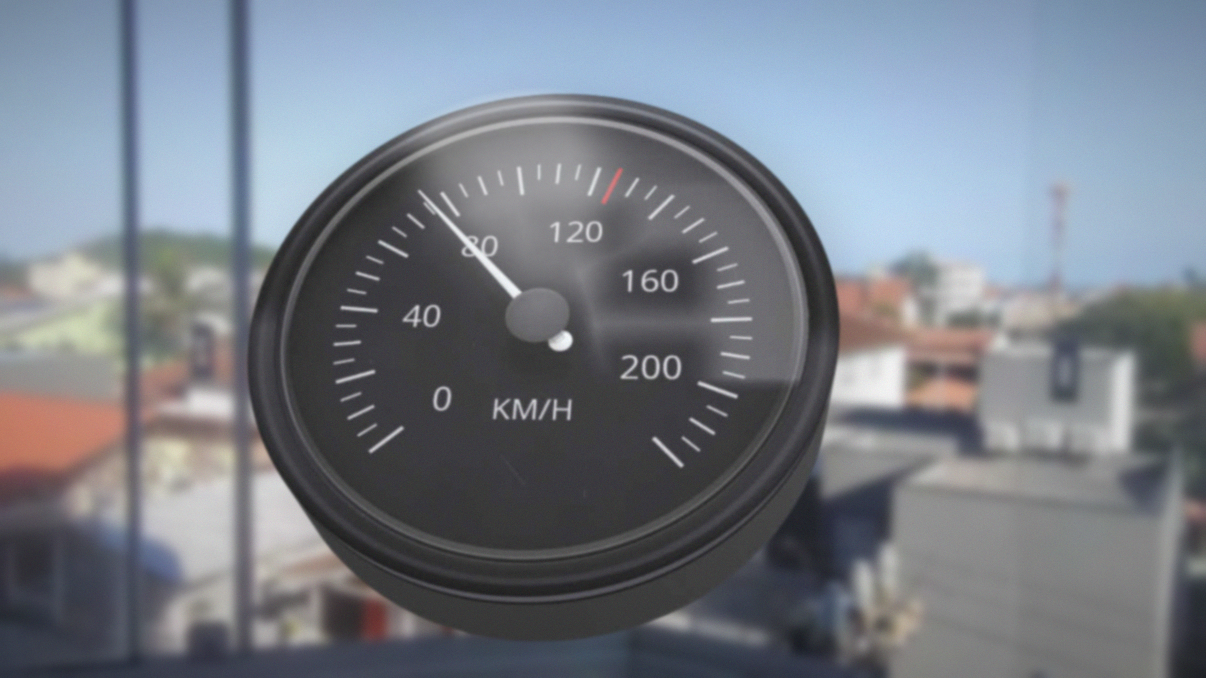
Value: 75 km/h
